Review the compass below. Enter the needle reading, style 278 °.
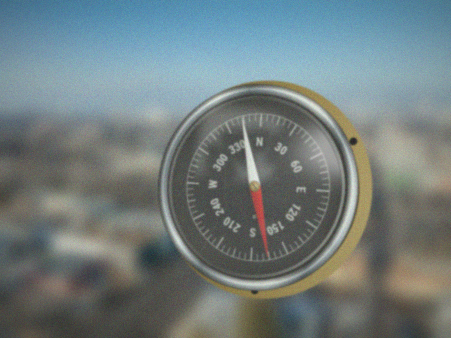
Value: 165 °
